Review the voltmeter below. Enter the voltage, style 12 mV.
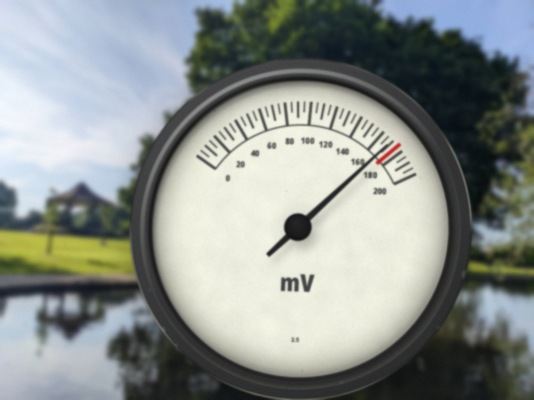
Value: 170 mV
